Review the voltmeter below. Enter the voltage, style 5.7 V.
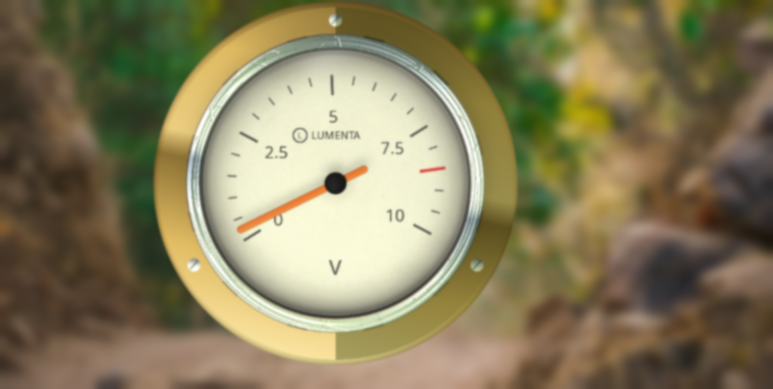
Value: 0.25 V
